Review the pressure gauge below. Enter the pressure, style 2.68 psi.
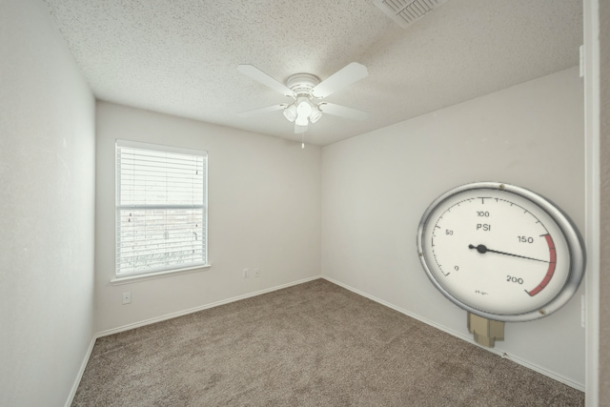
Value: 170 psi
